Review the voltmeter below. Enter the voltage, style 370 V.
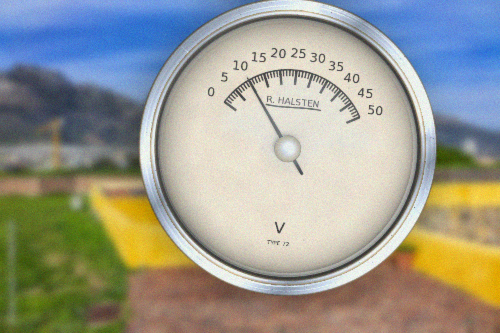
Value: 10 V
